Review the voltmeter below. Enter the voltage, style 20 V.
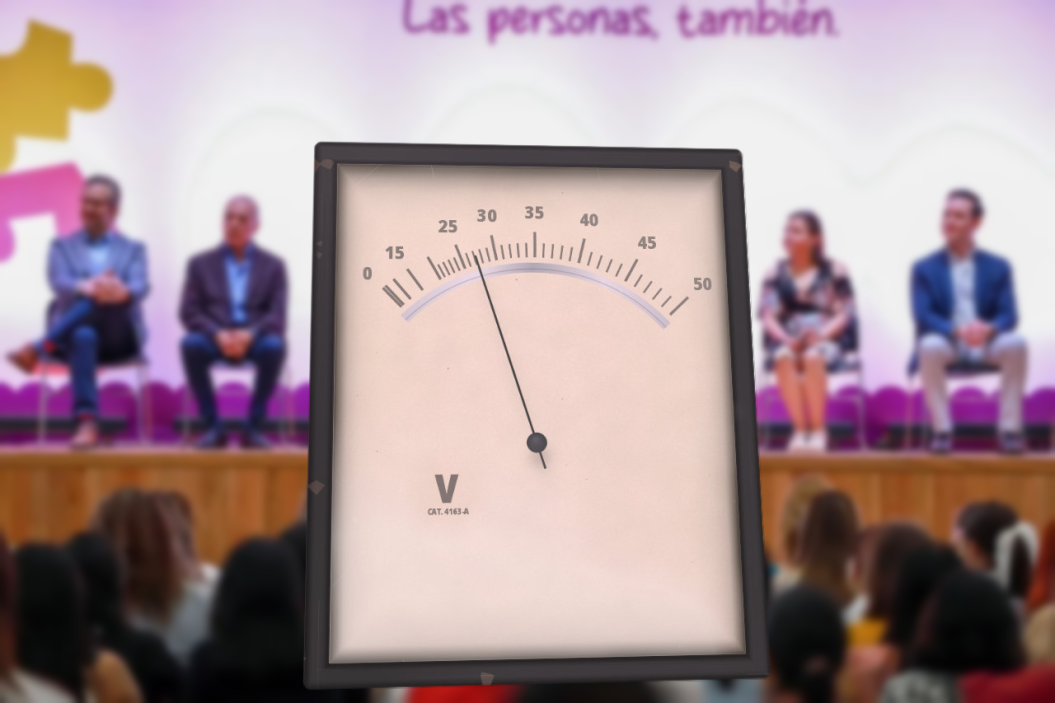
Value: 27 V
